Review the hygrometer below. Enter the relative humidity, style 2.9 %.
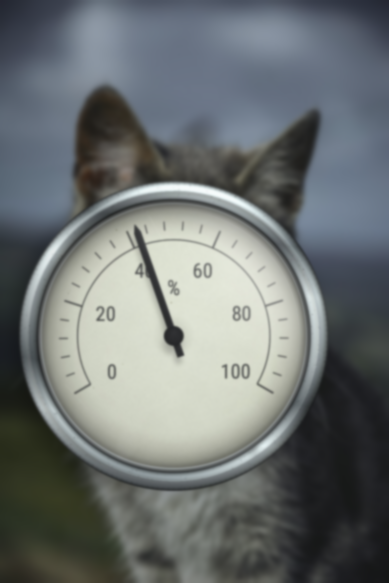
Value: 42 %
